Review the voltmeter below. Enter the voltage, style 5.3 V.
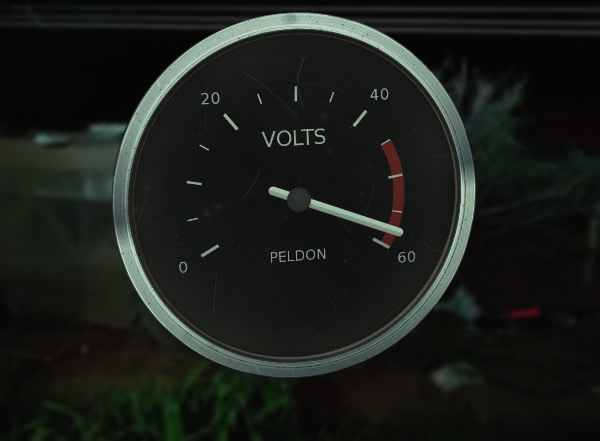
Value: 57.5 V
